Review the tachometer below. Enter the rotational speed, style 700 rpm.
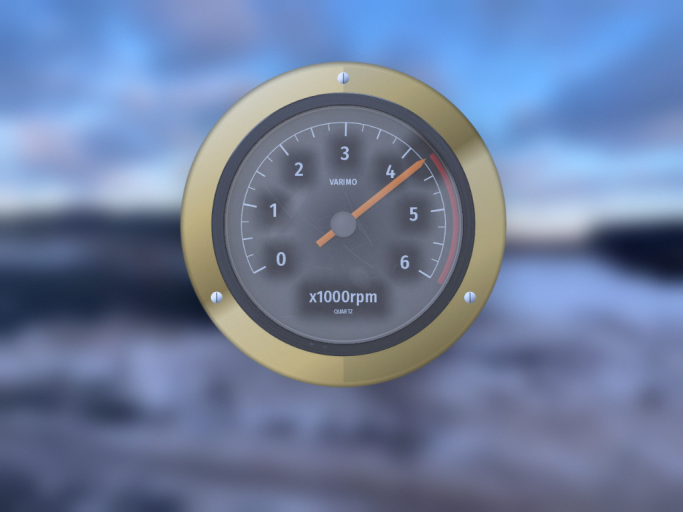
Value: 4250 rpm
